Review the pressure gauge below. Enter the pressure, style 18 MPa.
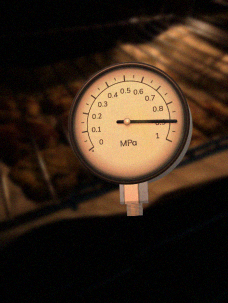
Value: 0.9 MPa
